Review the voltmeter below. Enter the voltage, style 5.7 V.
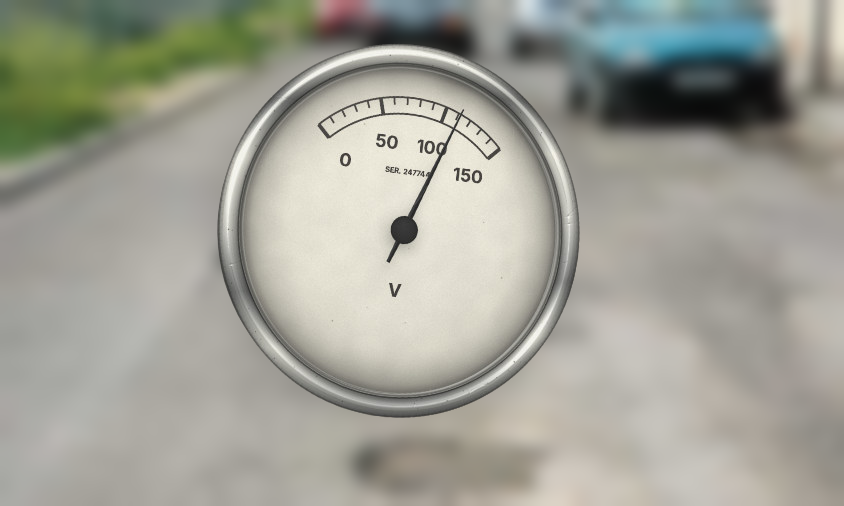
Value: 110 V
